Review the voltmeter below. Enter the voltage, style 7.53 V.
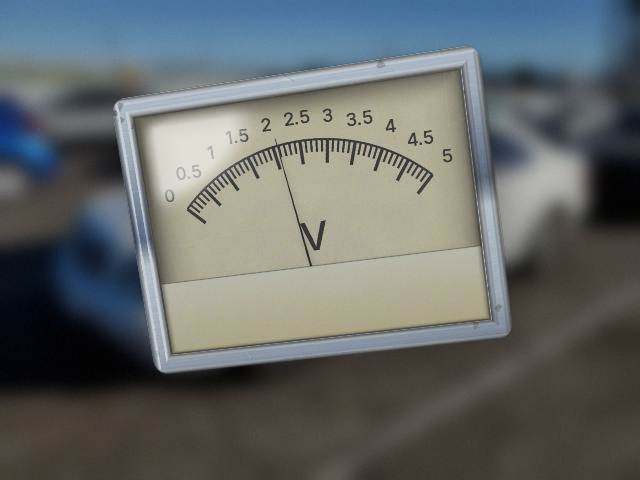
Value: 2.1 V
